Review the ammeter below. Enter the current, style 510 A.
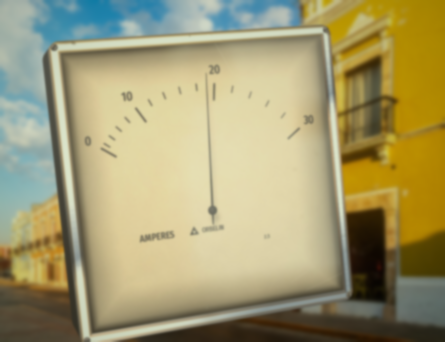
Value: 19 A
